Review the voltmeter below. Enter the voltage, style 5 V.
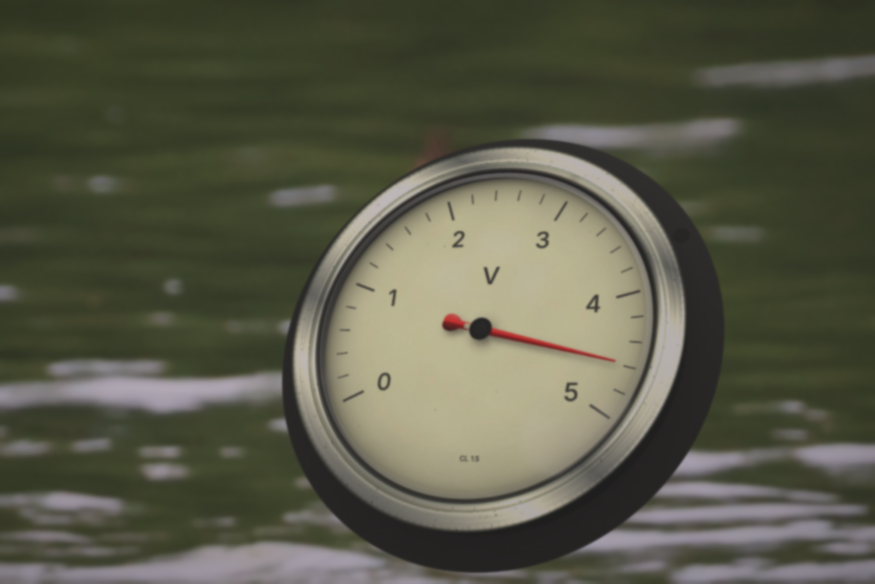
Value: 4.6 V
